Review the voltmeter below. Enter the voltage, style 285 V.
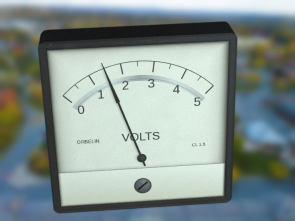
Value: 1.5 V
